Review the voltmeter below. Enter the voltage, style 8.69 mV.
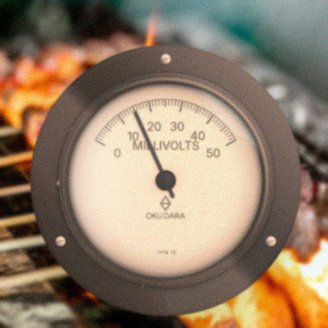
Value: 15 mV
